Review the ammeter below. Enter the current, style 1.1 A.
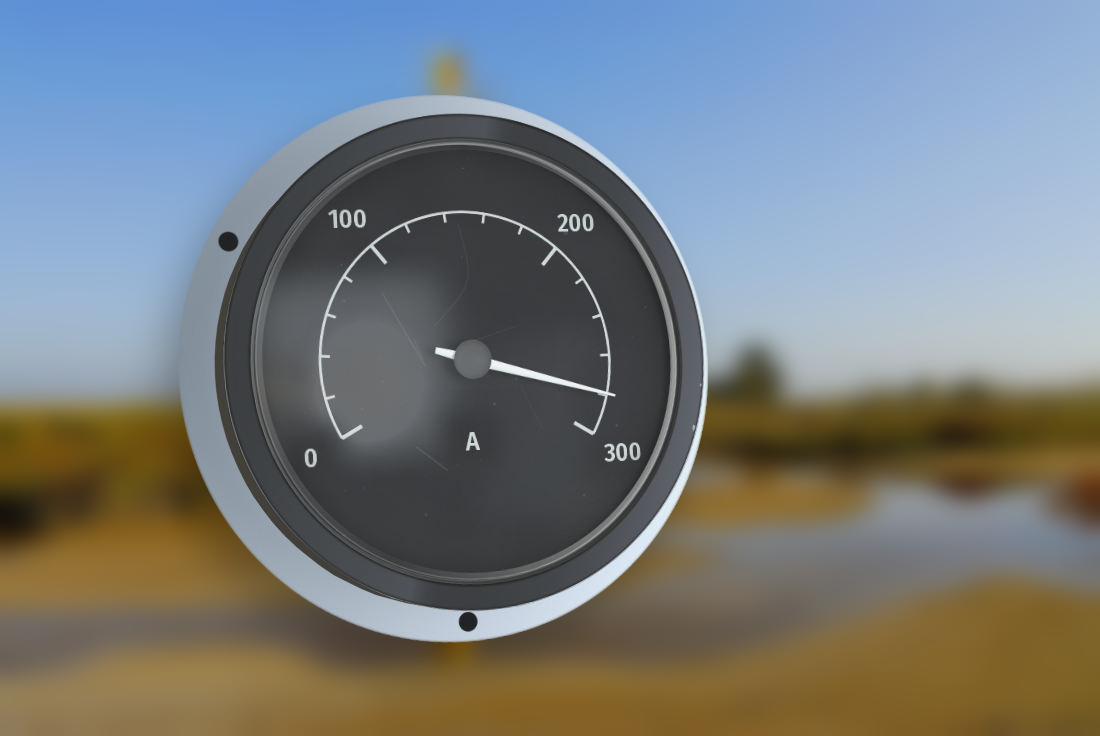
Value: 280 A
